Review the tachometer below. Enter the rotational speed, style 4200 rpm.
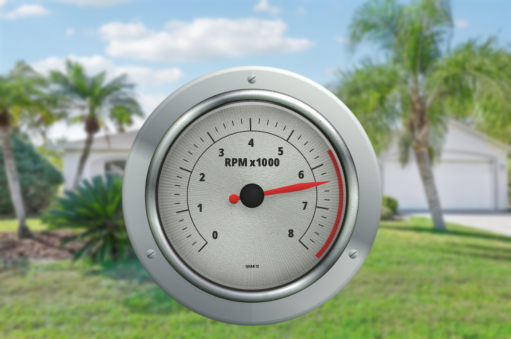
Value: 6400 rpm
